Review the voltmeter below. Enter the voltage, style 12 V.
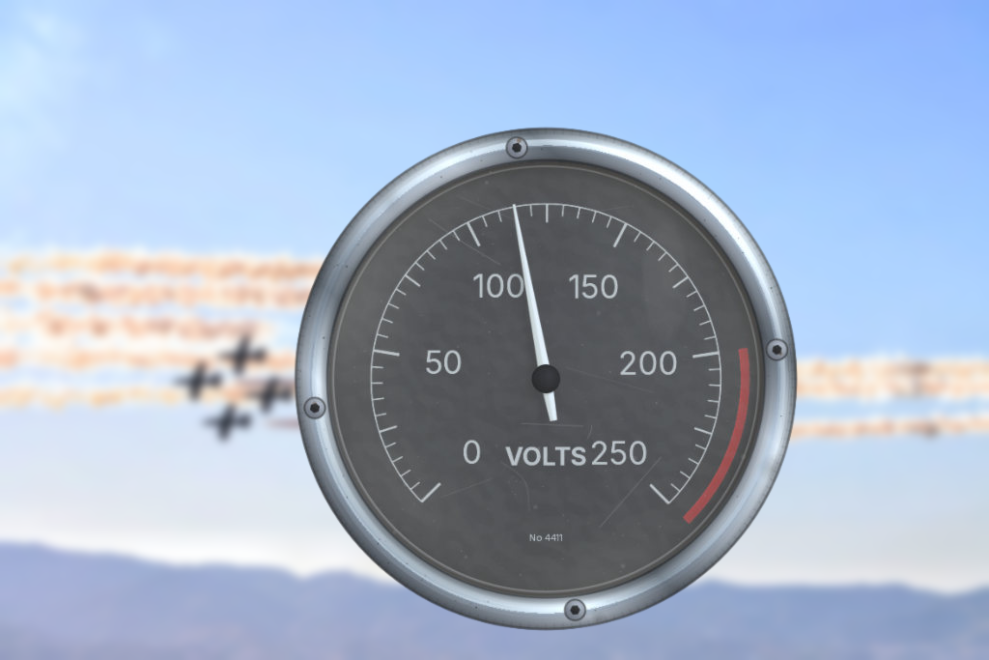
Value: 115 V
